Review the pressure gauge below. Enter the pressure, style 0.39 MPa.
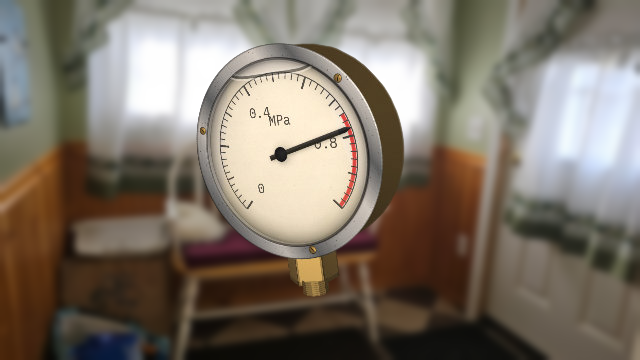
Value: 0.78 MPa
